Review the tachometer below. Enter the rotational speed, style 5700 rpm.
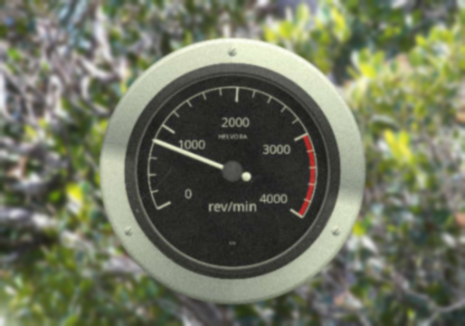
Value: 800 rpm
